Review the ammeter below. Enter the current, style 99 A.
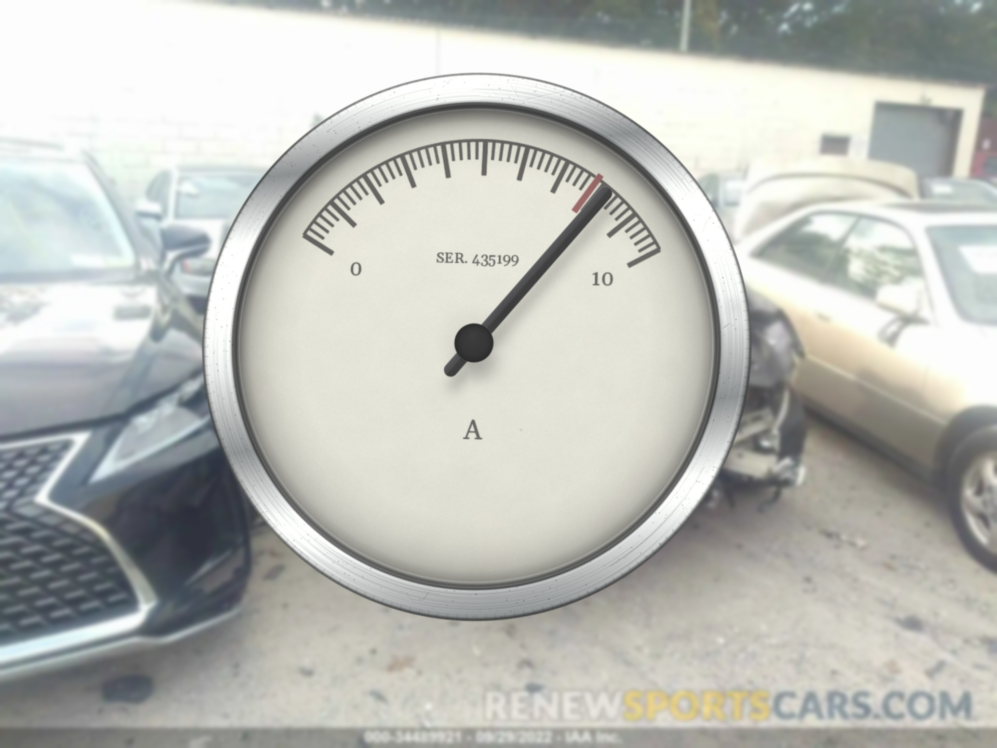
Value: 8.2 A
